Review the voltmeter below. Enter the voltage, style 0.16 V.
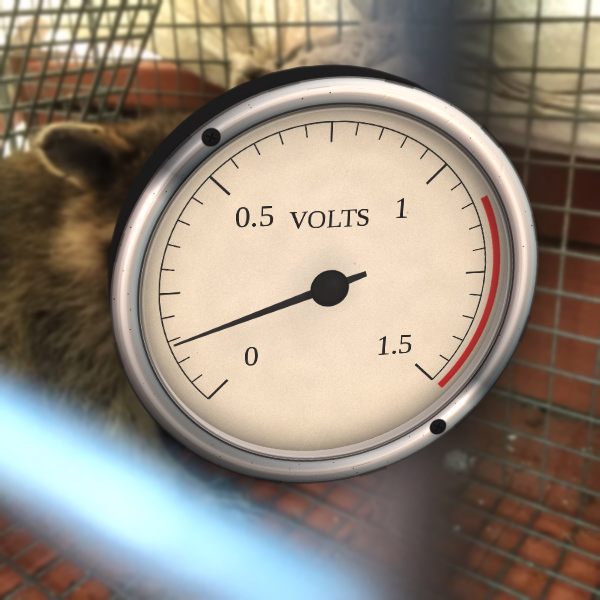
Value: 0.15 V
